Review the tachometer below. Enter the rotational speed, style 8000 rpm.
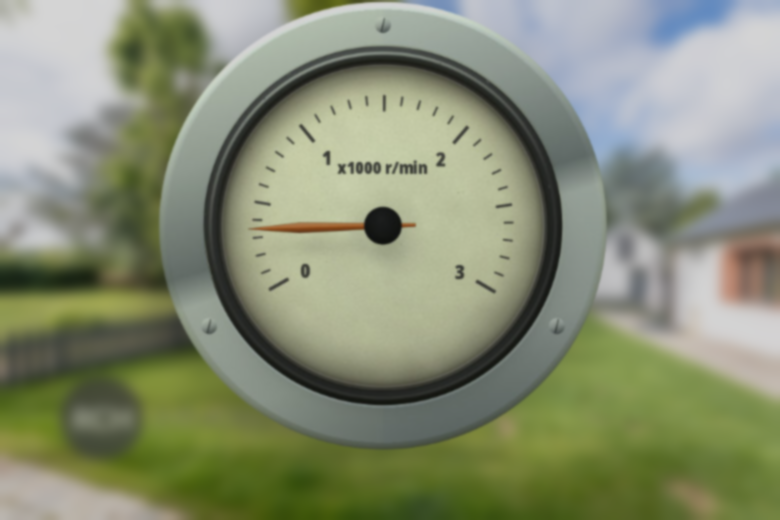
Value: 350 rpm
